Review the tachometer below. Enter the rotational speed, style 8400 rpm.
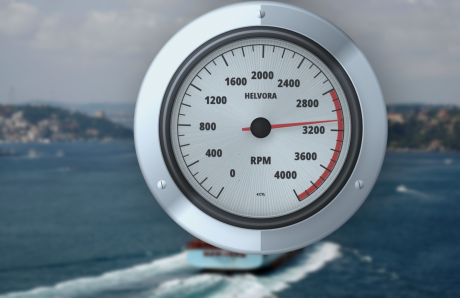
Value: 3100 rpm
